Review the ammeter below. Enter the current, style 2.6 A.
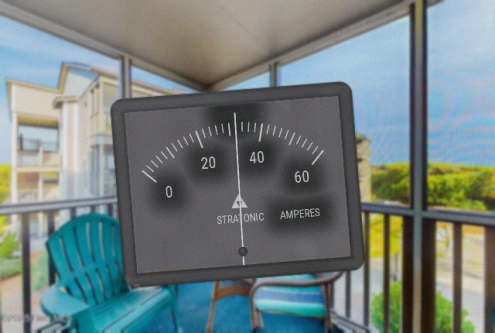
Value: 32 A
